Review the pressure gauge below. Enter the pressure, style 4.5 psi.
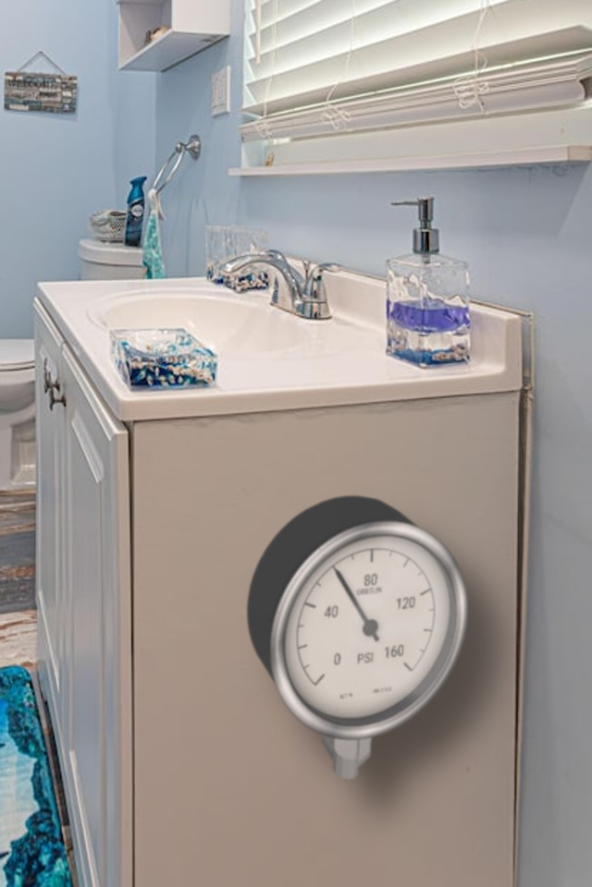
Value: 60 psi
